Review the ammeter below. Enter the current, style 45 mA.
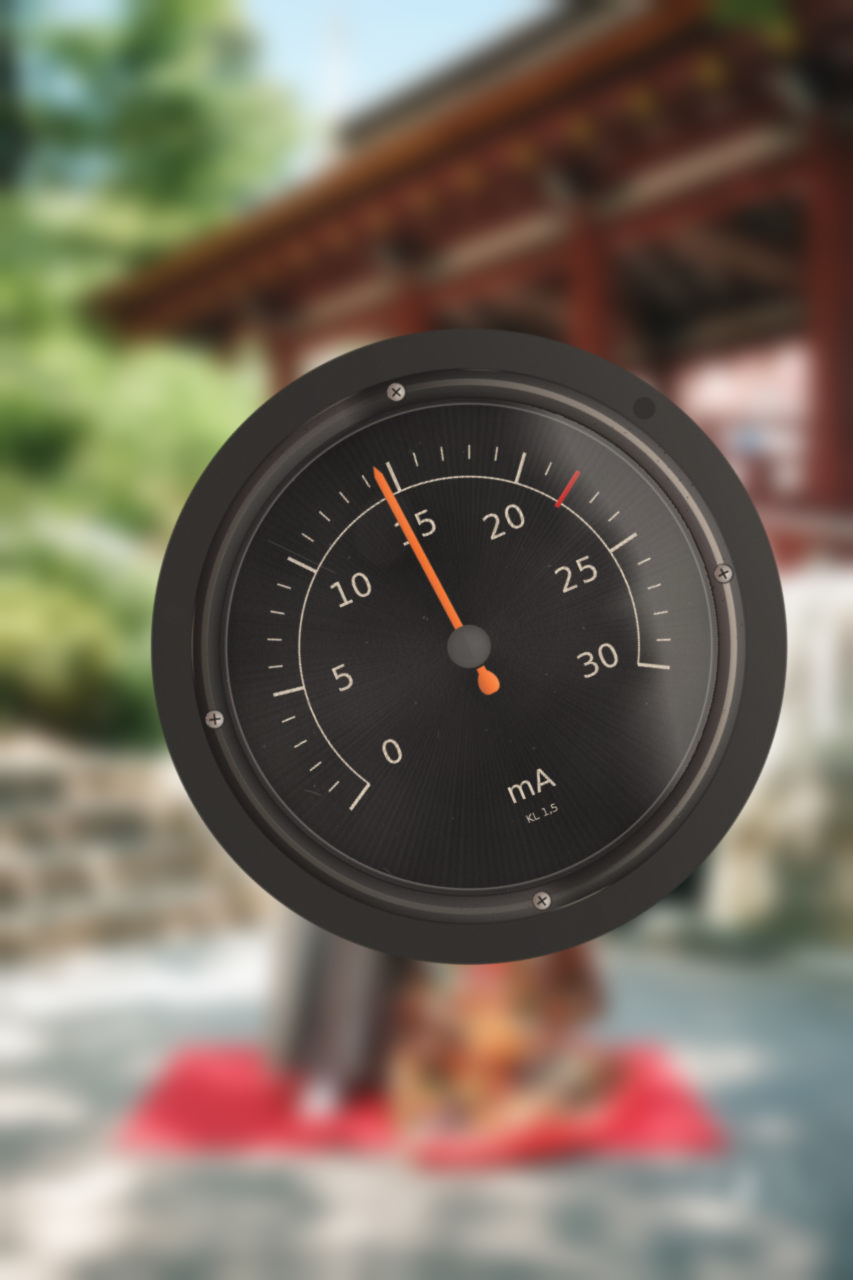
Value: 14.5 mA
